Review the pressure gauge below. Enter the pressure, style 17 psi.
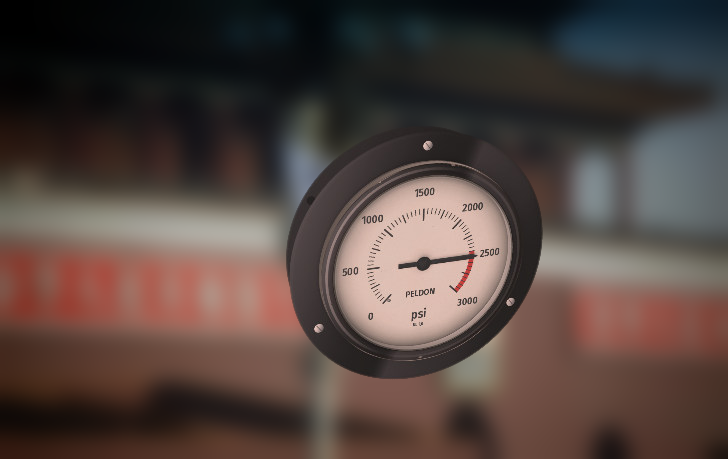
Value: 2500 psi
